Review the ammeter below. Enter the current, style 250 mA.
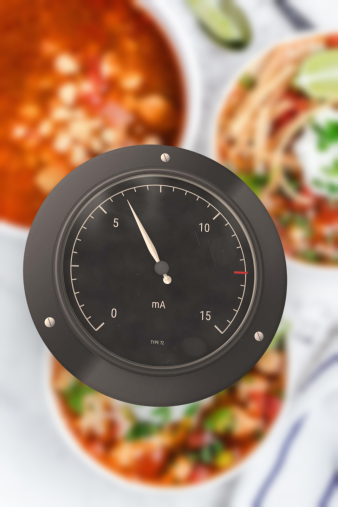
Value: 6 mA
